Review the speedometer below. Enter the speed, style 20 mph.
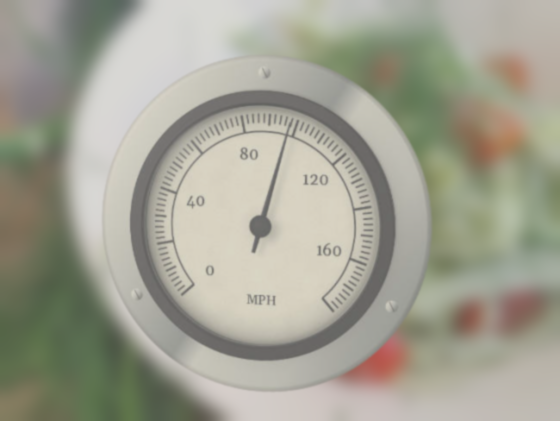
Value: 98 mph
